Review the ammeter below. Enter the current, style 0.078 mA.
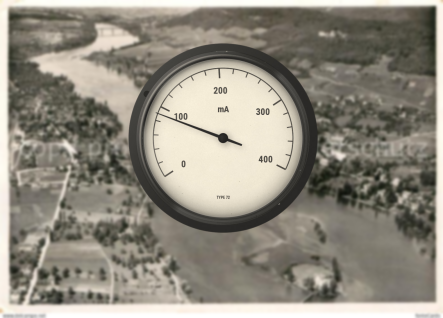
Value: 90 mA
